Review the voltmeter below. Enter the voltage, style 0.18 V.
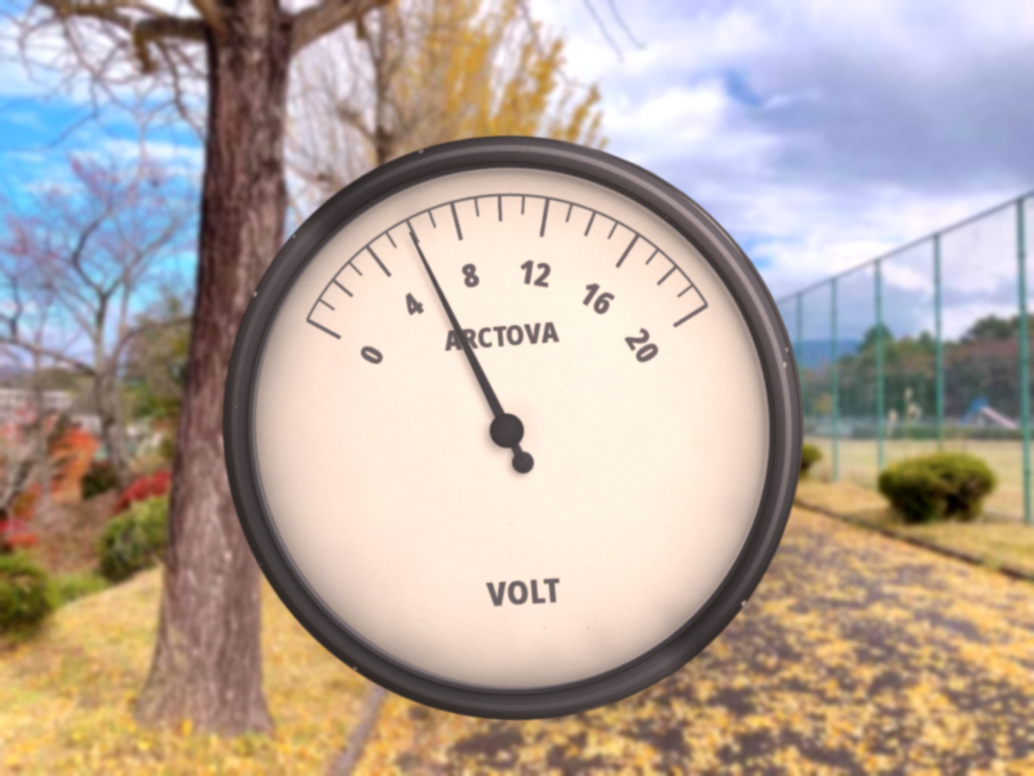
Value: 6 V
